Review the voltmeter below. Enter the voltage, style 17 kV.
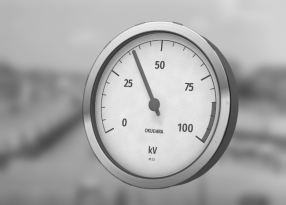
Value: 37.5 kV
